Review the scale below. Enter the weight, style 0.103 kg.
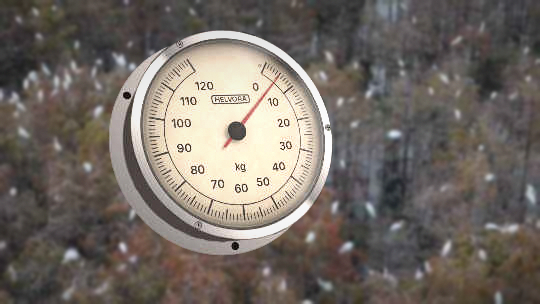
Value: 5 kg
